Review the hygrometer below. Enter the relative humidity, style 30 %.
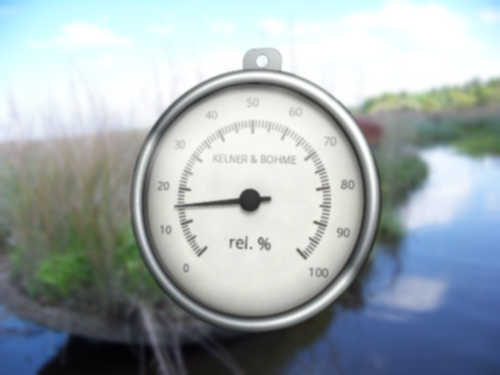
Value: 15 %
